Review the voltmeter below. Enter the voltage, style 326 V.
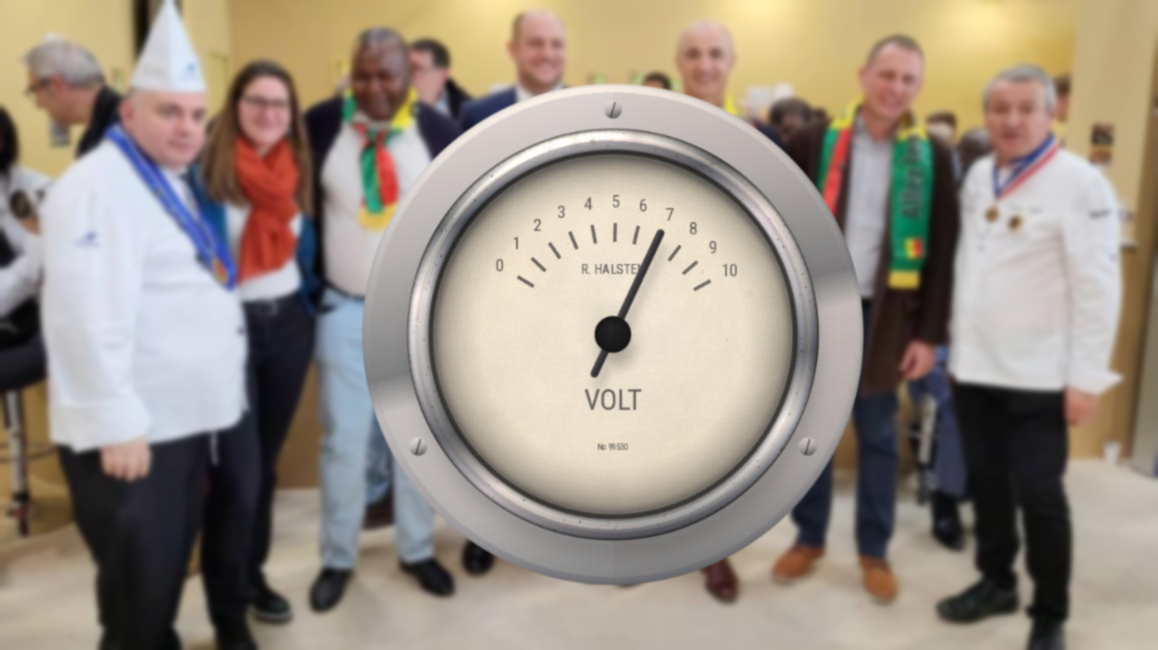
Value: 7 V
